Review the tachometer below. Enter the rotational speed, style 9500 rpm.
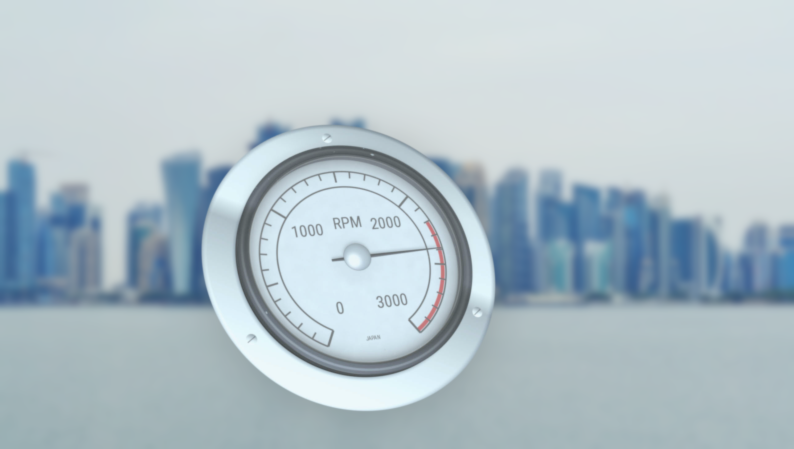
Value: 2400 rpm
